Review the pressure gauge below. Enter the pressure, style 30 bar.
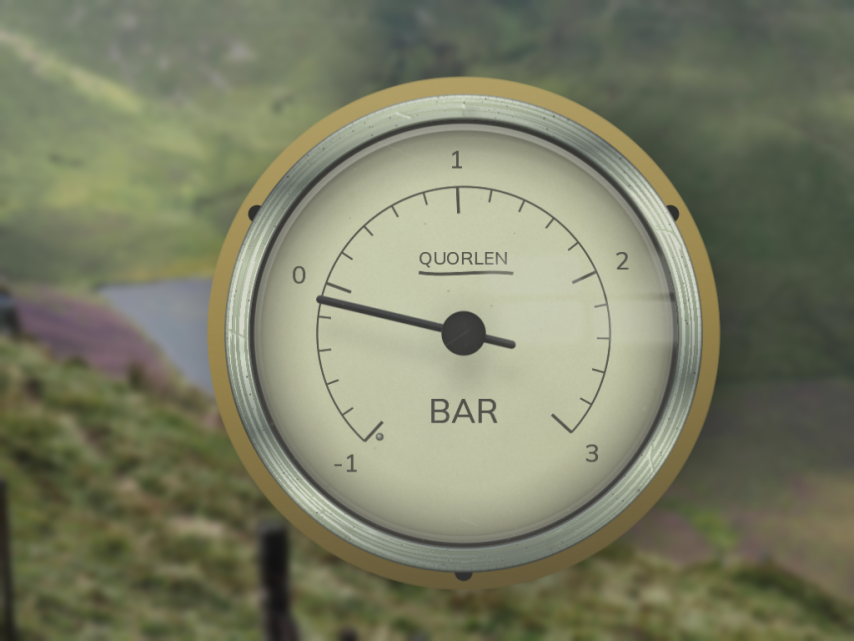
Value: -0.1 bar
